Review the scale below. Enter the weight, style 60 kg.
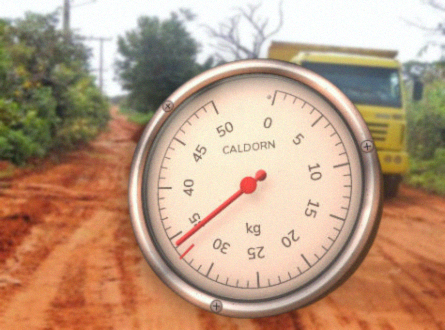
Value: 34 kg
